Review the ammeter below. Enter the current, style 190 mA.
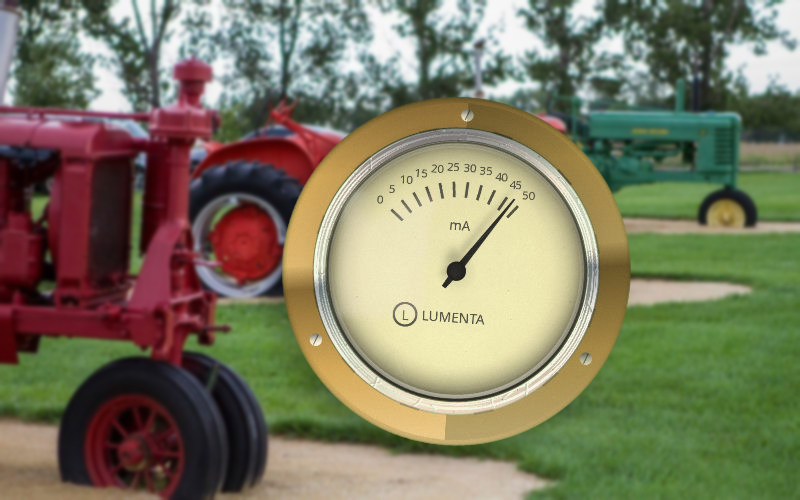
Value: 47.5 mA
